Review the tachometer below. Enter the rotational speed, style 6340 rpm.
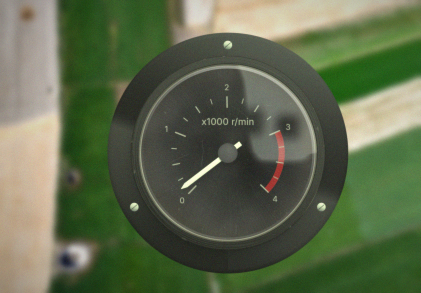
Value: 125 rpm
